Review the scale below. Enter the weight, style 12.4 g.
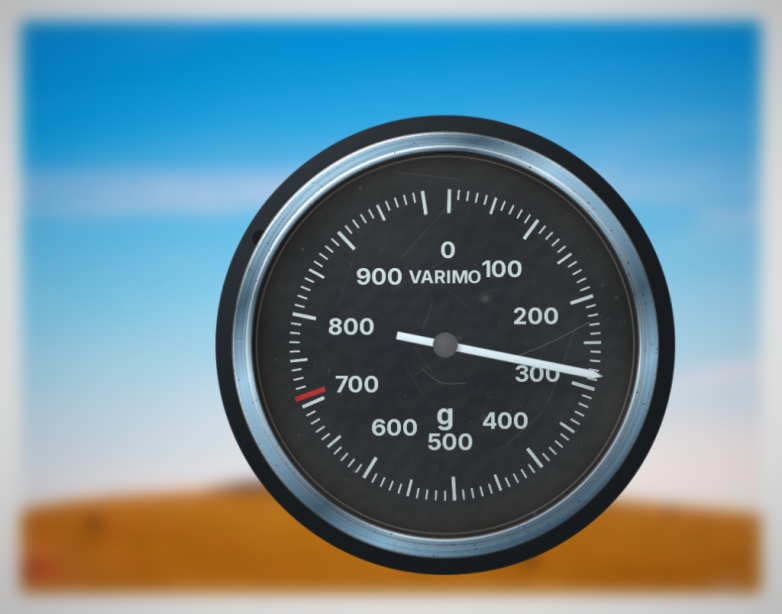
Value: 285 g
